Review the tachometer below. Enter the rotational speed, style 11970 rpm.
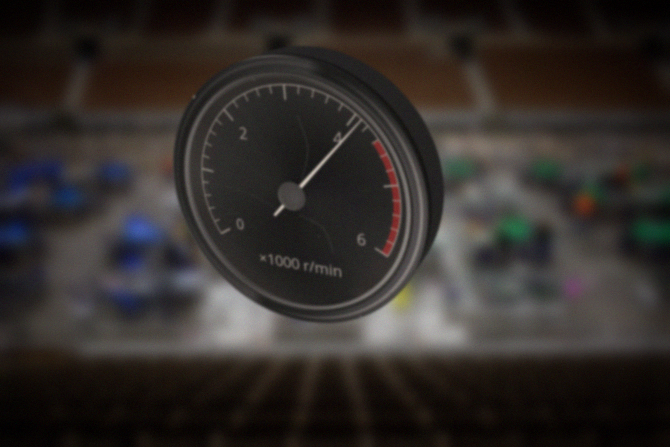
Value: 4100 rpm
